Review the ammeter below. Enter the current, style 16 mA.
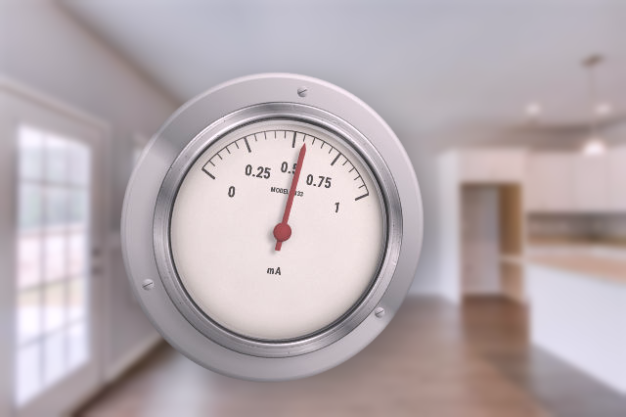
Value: 0.55 mA
